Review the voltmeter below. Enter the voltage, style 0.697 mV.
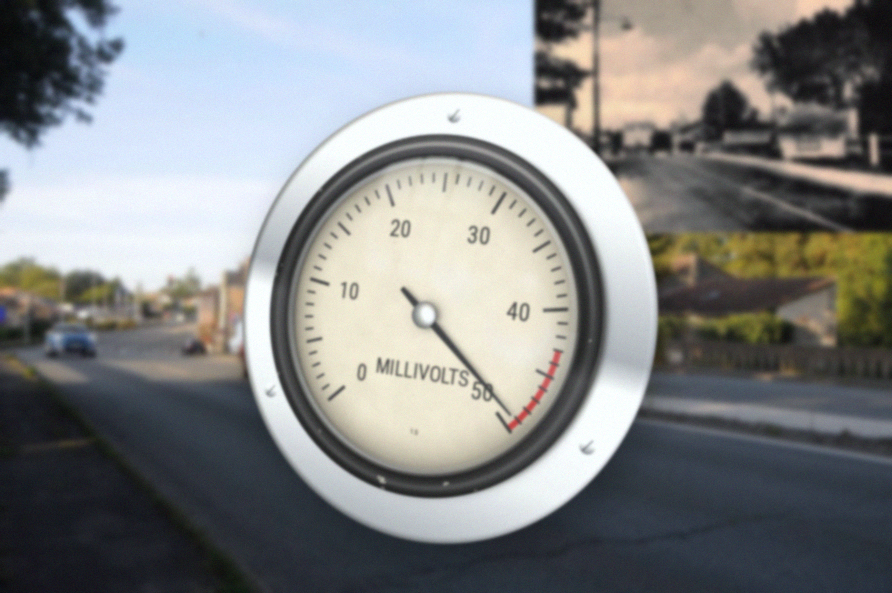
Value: 49 mV
